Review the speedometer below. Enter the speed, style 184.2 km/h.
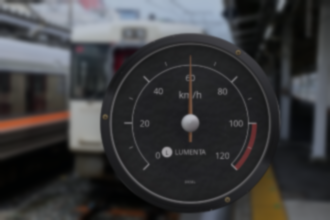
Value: 60 km/h
